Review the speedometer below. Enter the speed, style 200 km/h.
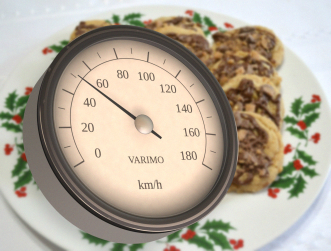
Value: 50 km/h
